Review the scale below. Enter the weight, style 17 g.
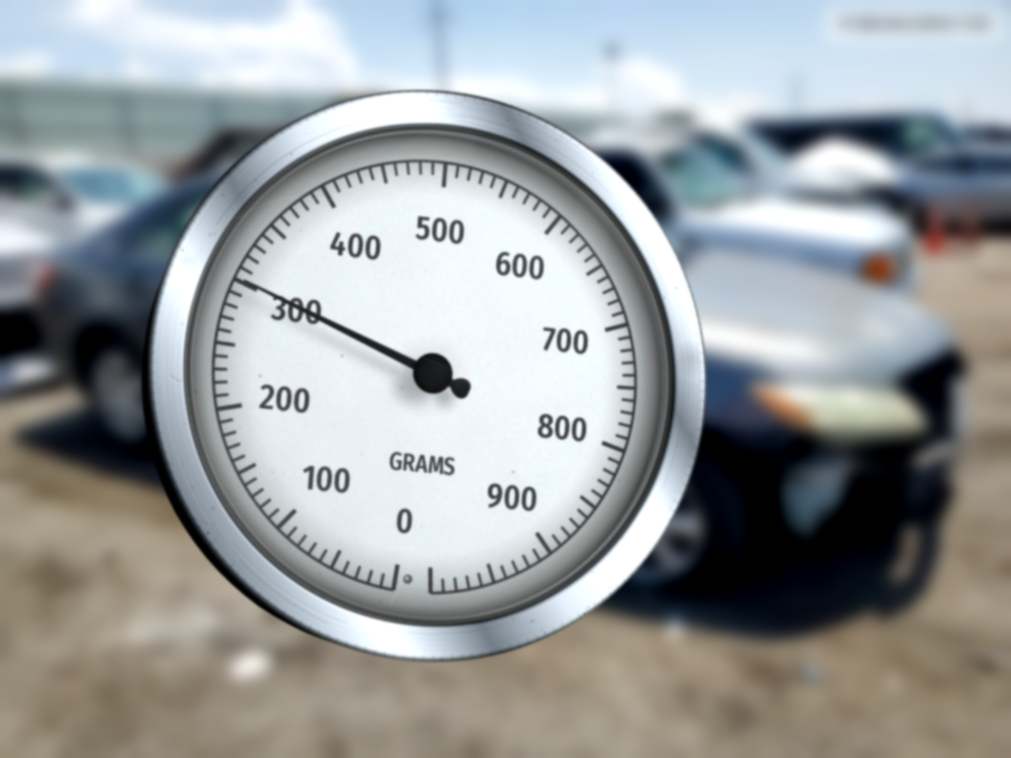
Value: 300 g
